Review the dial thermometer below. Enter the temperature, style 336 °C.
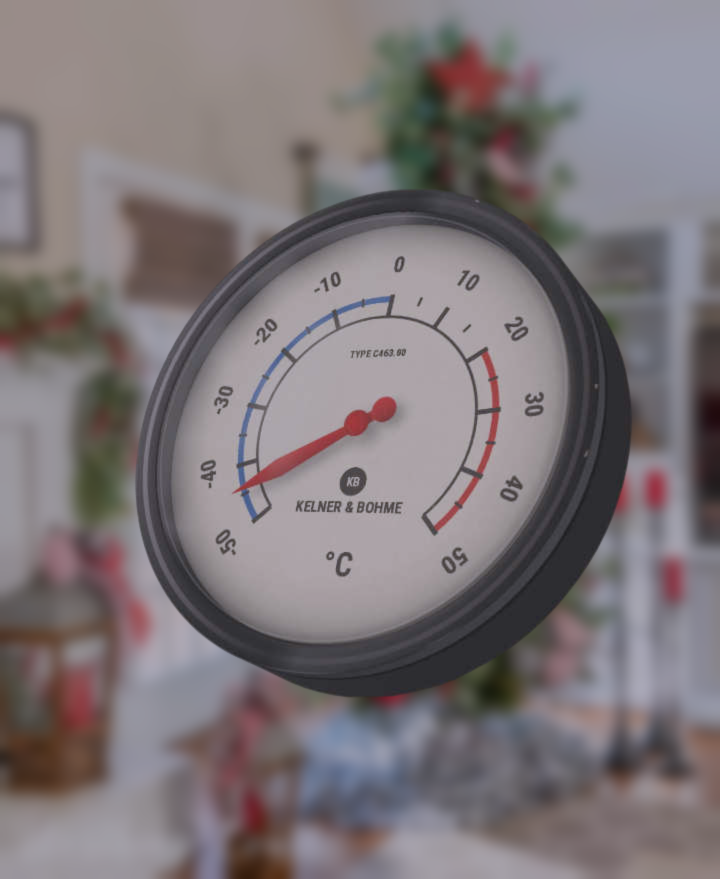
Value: -45 °C
